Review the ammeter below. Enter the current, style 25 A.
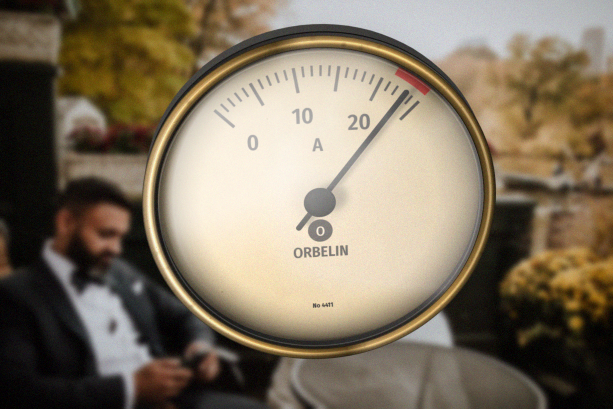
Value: 23 A
